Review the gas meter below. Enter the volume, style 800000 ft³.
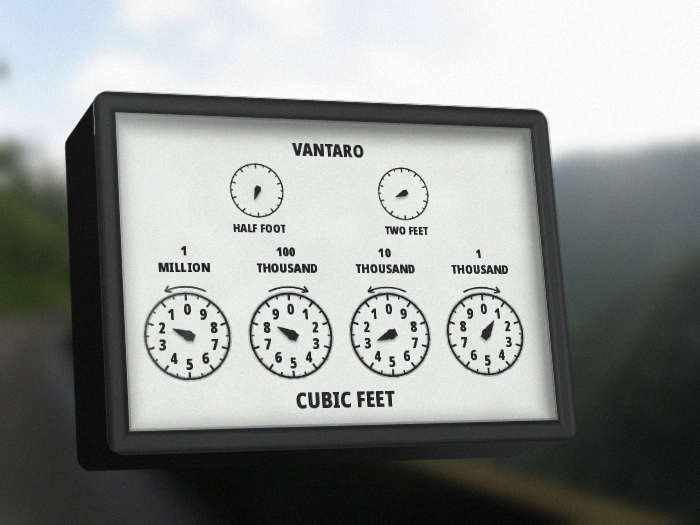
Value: 183100 ft³
